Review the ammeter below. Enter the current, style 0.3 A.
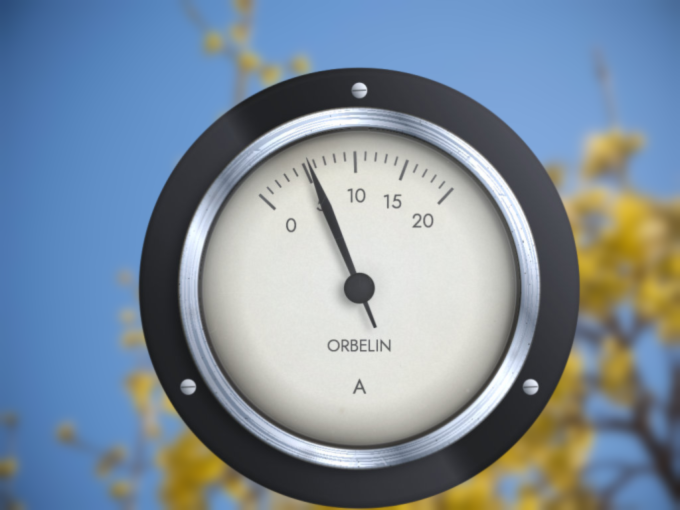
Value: 5.5 A
